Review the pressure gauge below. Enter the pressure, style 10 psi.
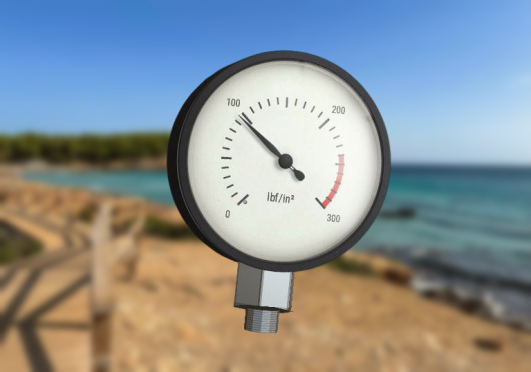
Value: 95 psi
